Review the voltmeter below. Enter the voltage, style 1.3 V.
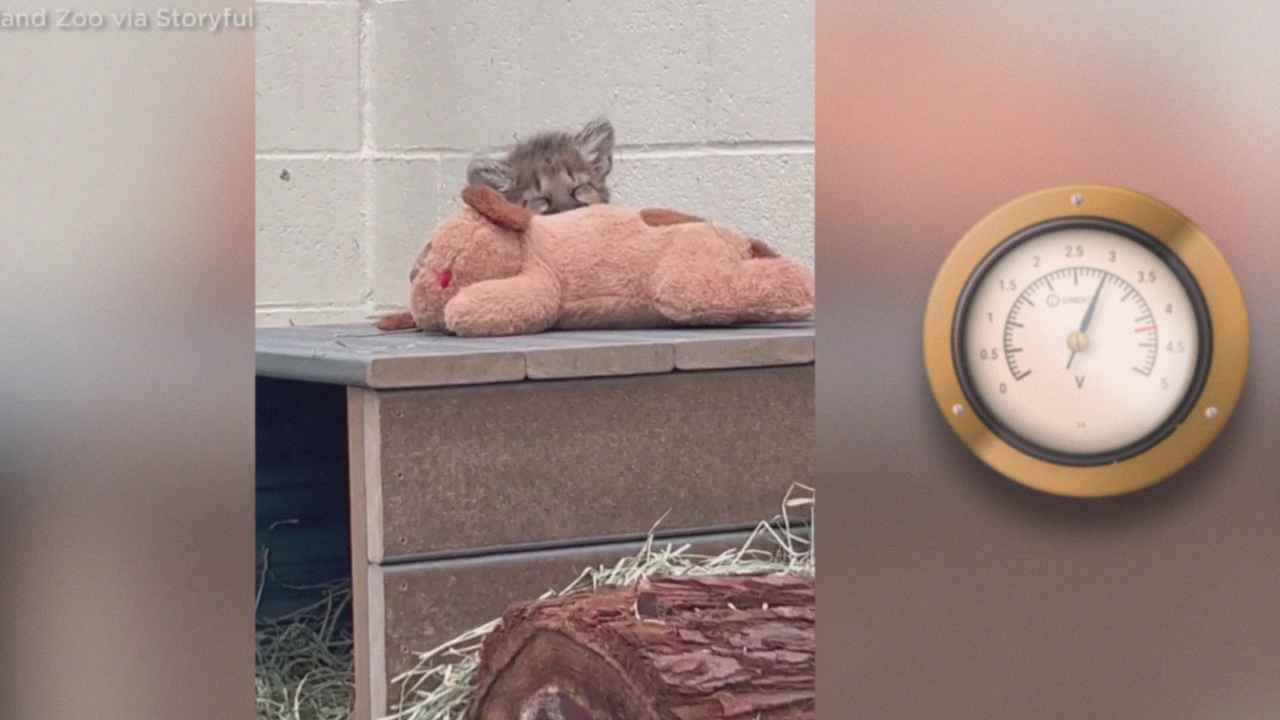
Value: 3 V
